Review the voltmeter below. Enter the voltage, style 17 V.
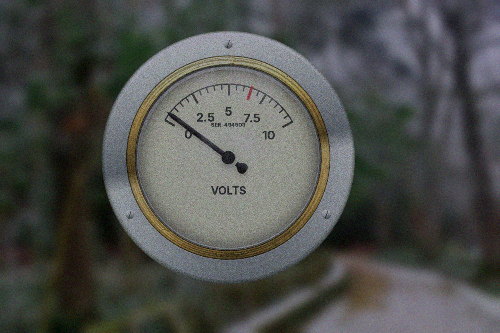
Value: 0.5 V
